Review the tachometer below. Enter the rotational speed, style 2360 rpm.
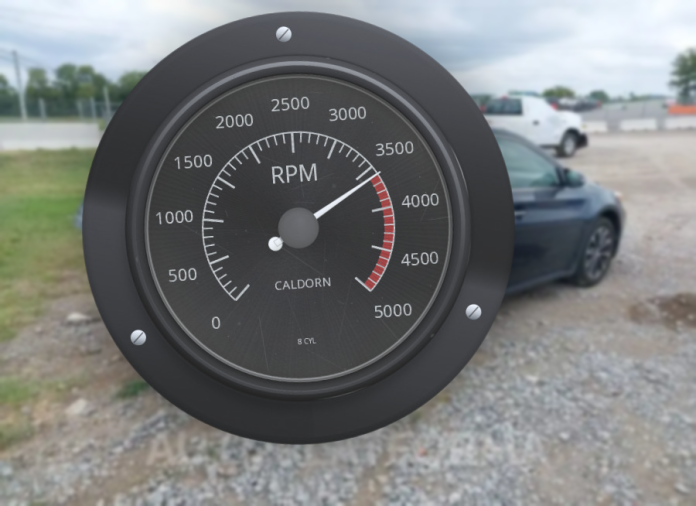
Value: 3600 rpm
